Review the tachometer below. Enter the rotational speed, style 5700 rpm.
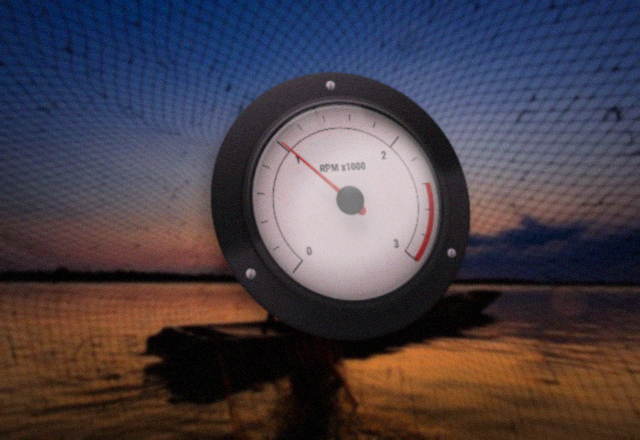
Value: 1000 rpm
